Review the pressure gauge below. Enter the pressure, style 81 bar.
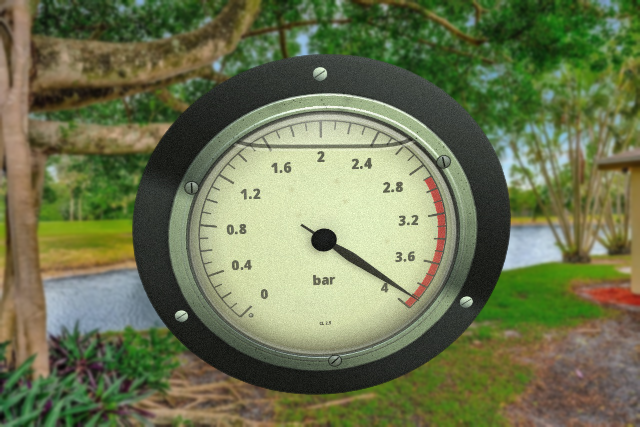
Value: 3.9 bar
